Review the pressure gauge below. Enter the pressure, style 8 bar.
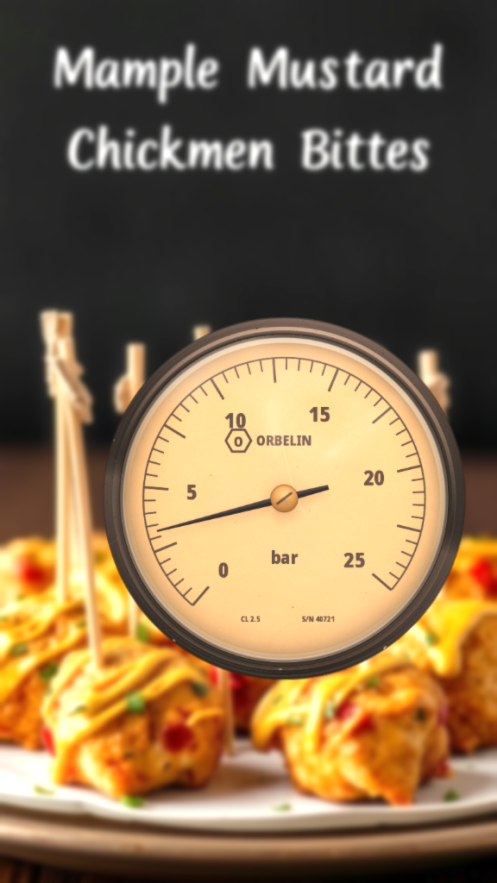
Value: 3.25 bar
